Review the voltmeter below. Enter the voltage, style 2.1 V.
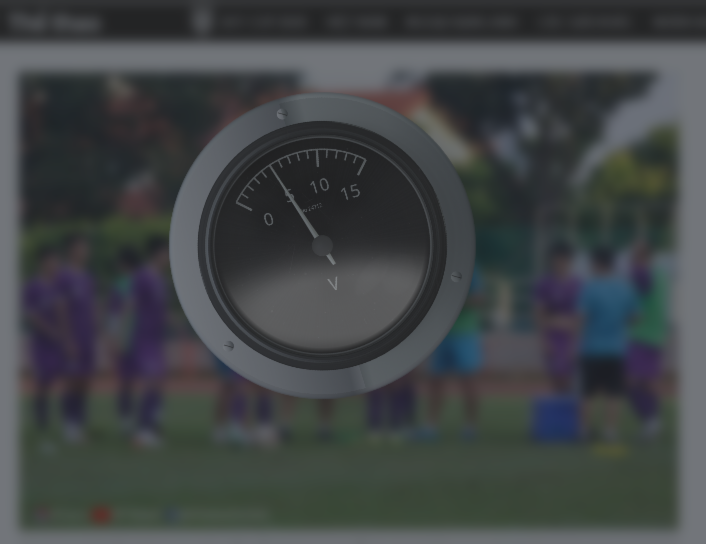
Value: 5 V
